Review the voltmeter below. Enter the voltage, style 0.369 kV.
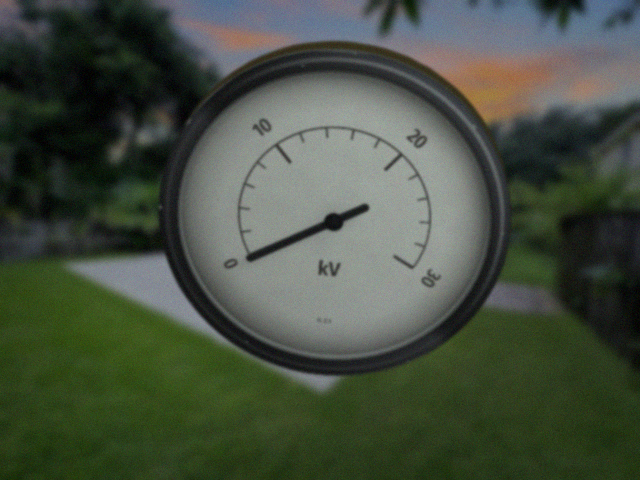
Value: 0 kV
